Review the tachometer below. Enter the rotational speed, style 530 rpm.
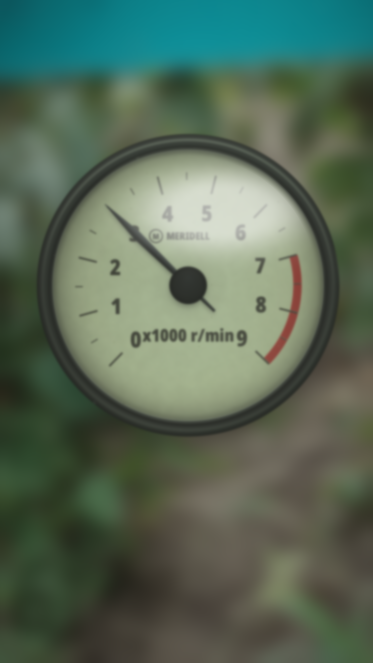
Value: 3000 rpm
